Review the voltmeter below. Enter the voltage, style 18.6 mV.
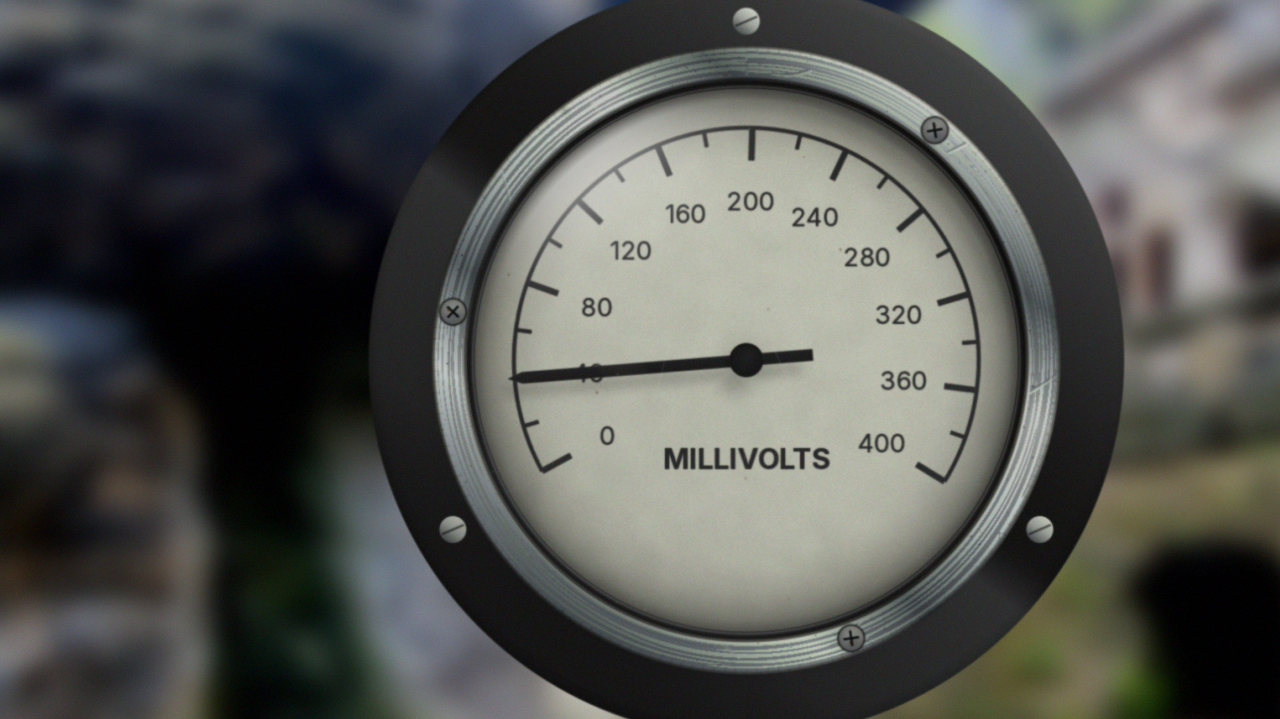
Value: 40 mV
